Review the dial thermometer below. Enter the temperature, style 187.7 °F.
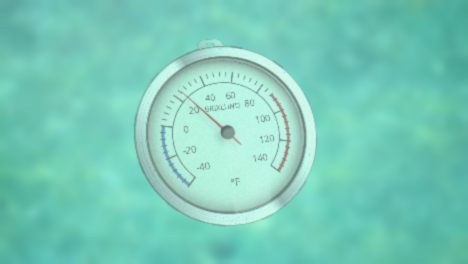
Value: 24 °F
